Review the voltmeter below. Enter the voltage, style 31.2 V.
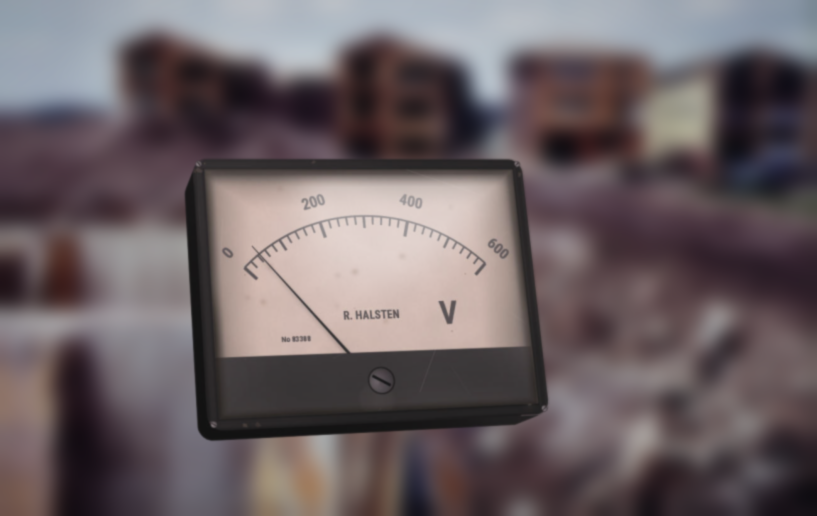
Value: 40 V
